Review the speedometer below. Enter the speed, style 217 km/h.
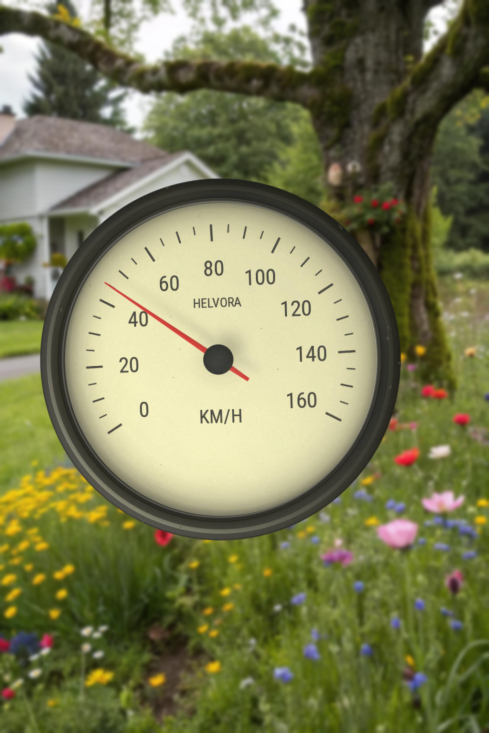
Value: 45 km/h
